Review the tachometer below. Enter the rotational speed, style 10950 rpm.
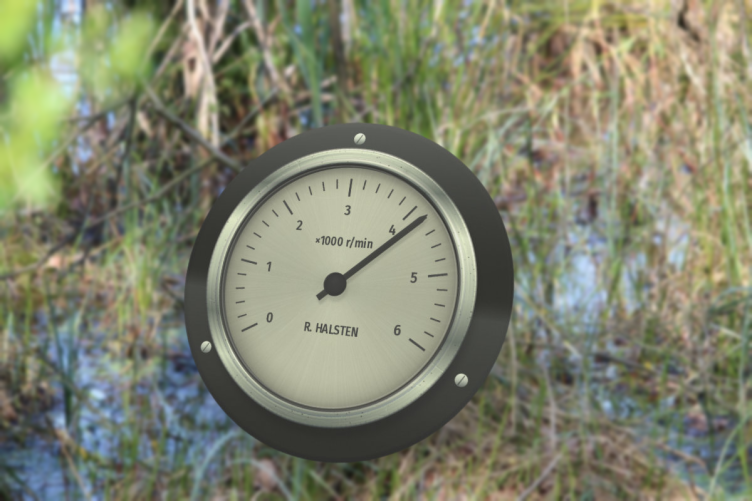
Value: 4200 rpm
